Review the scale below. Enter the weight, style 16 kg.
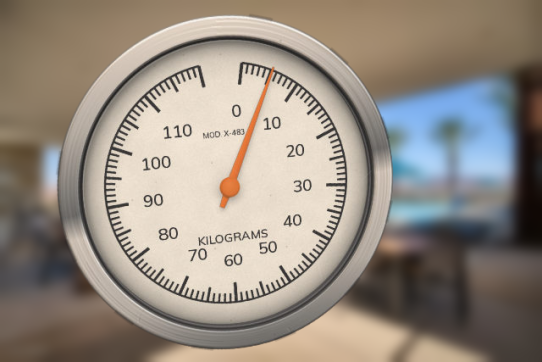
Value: 5 kg
